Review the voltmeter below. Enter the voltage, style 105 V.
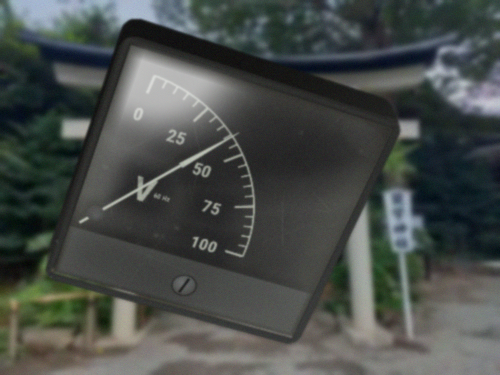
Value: 40 V
